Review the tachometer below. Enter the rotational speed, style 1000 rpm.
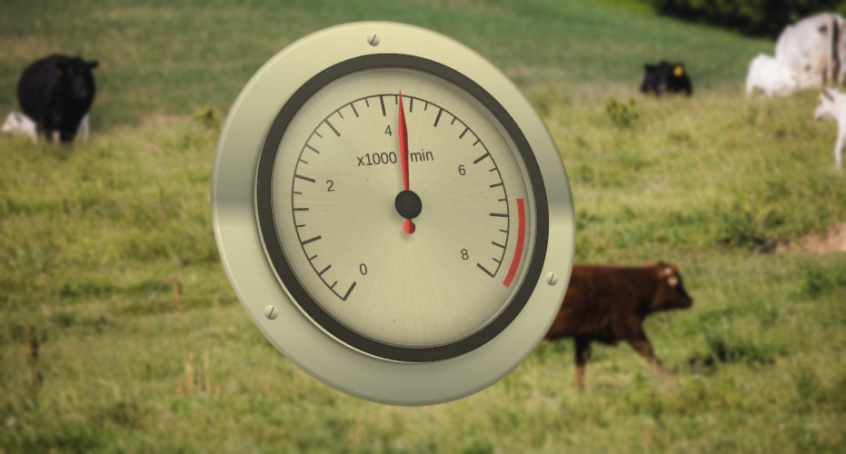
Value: 4250 rpm
